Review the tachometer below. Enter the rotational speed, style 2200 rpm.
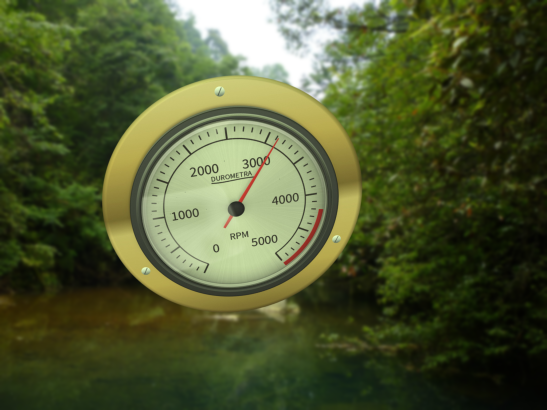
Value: 3100 rpm
